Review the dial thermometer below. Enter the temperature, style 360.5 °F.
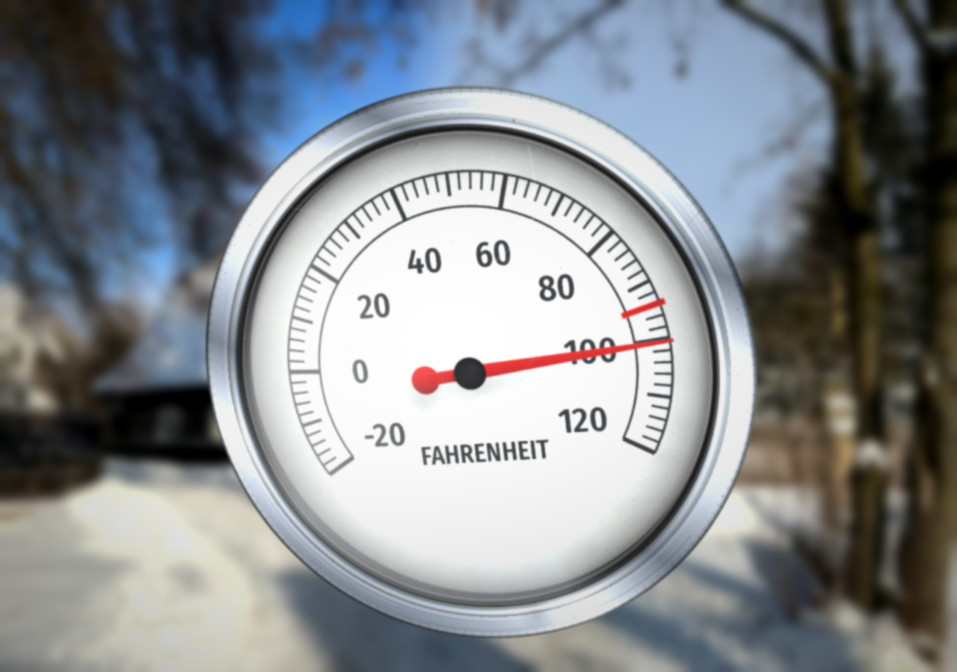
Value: 100 °F
